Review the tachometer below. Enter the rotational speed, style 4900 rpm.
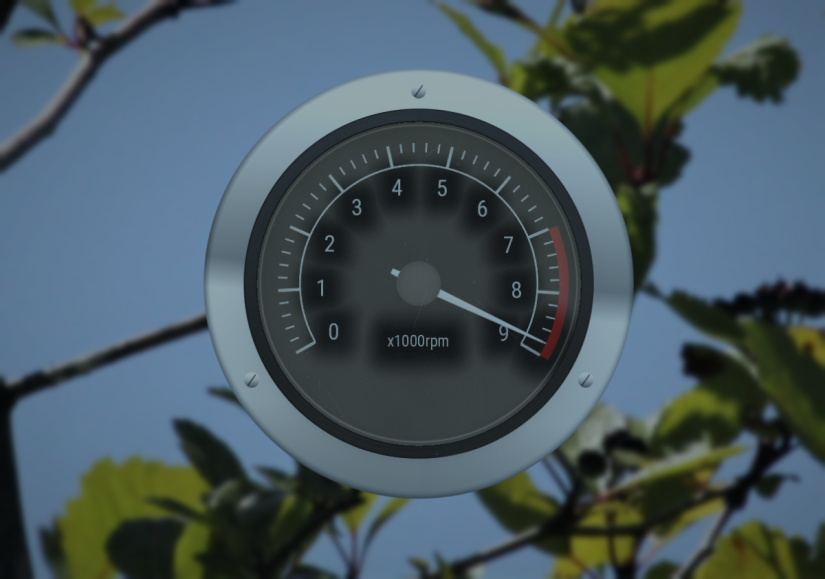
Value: 8800 rpm
